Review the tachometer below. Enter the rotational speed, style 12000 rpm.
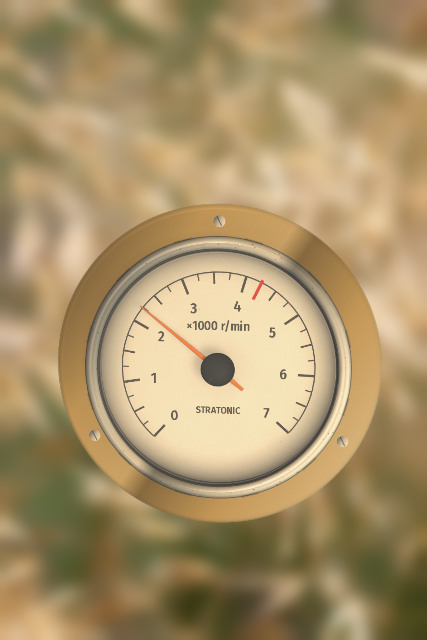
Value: 2250 rpm
